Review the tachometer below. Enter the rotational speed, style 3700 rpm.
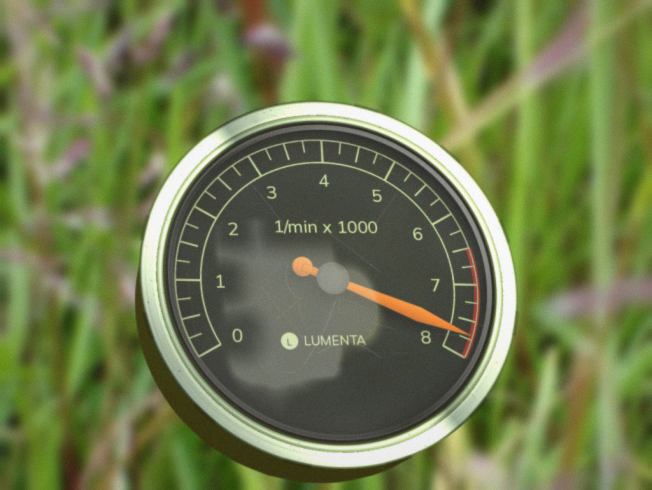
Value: 7750 rpm
